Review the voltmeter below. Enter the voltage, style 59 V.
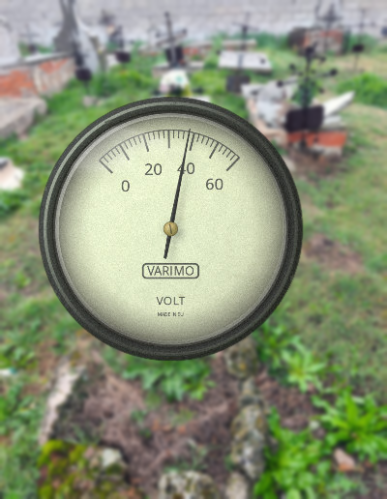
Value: 38 V
